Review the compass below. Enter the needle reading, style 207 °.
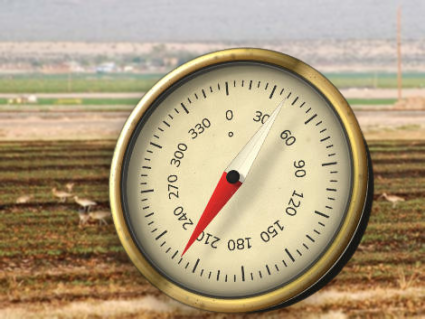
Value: 220 °
